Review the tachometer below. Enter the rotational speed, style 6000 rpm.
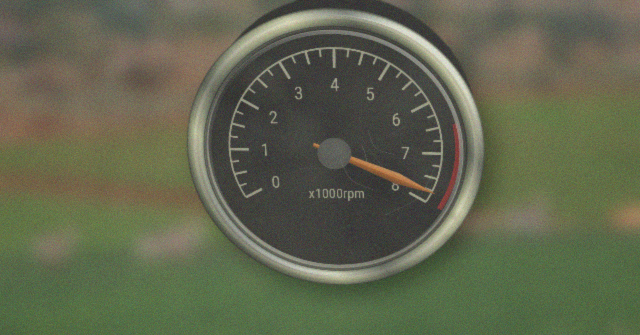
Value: 7750 rpm
